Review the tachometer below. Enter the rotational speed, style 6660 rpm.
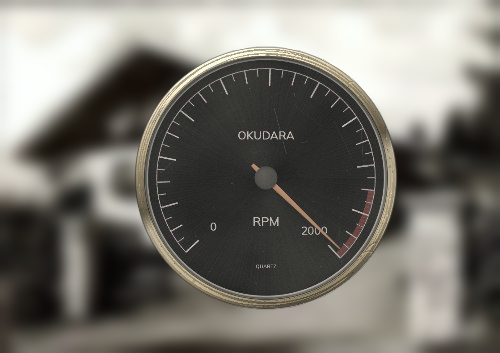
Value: 1975 rpm
